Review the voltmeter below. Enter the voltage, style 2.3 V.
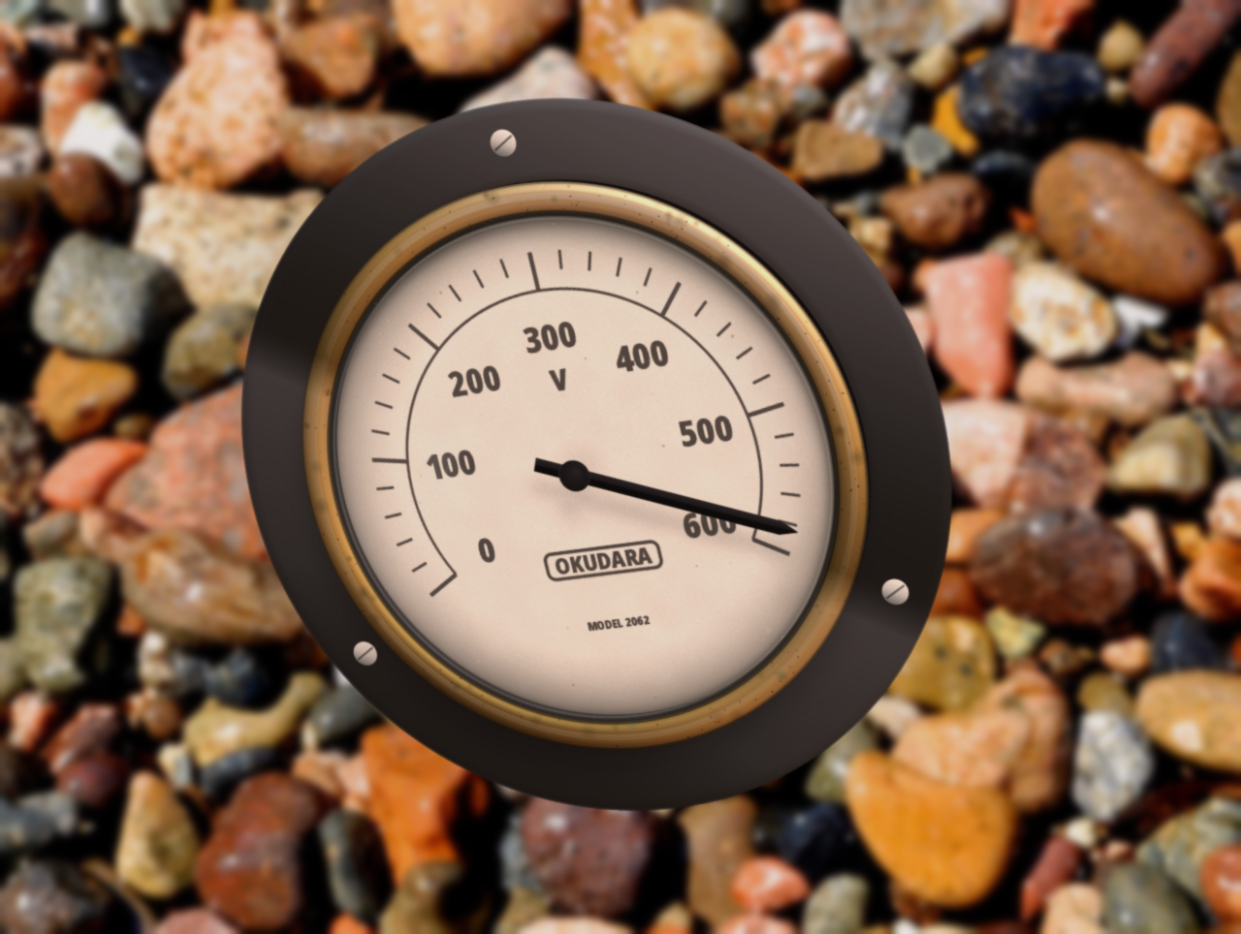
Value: 580 V
